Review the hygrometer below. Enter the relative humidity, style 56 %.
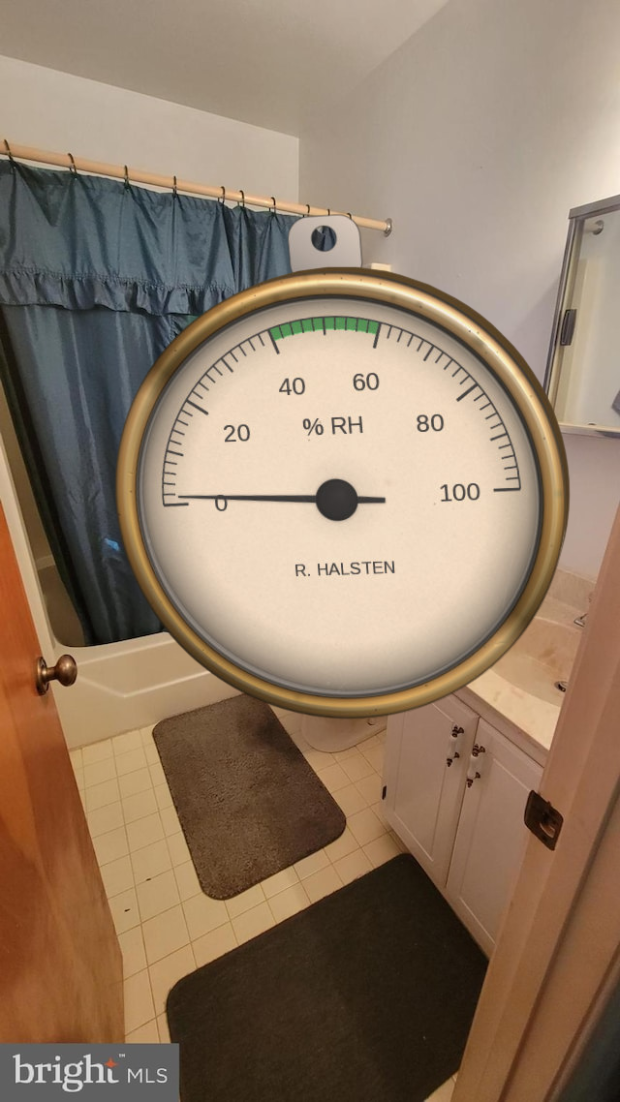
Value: 2 %
